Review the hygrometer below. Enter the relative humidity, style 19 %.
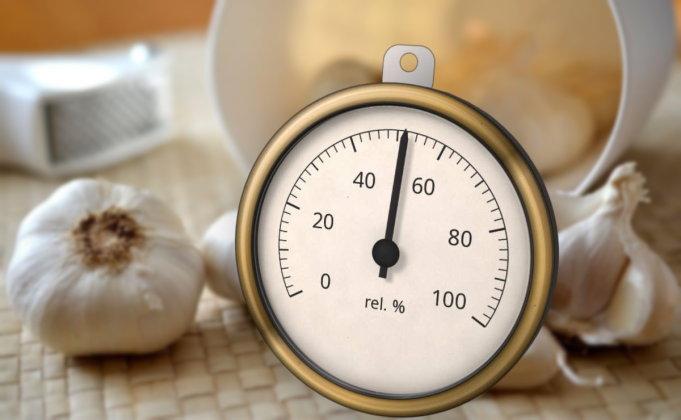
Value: 52 %
